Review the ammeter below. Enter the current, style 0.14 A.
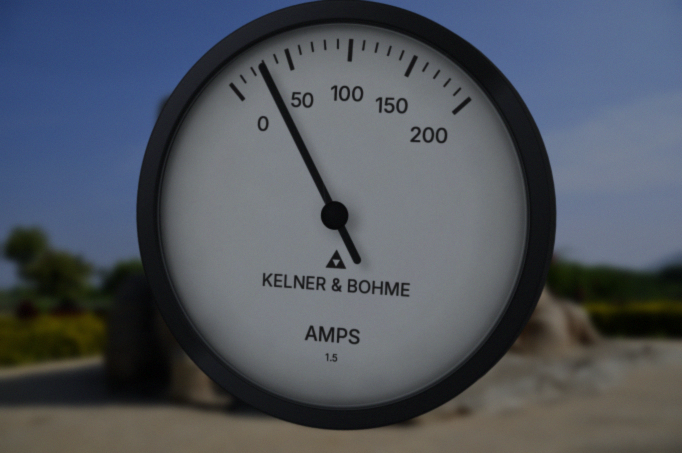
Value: 30 A
